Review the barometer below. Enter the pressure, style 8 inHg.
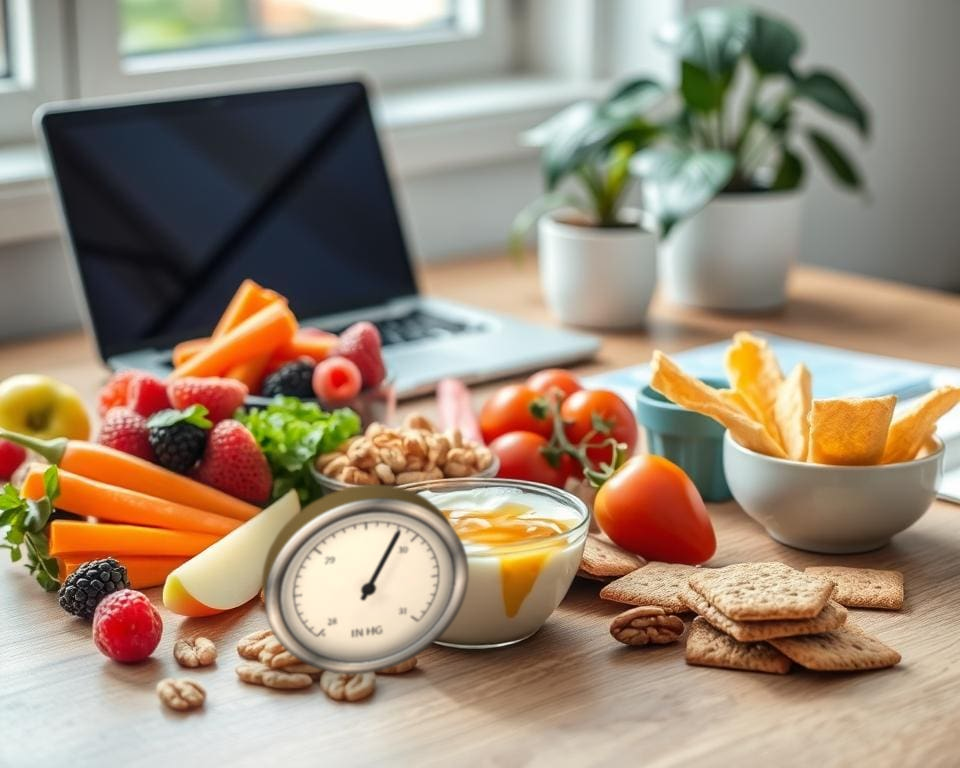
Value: 29.8 inHg
